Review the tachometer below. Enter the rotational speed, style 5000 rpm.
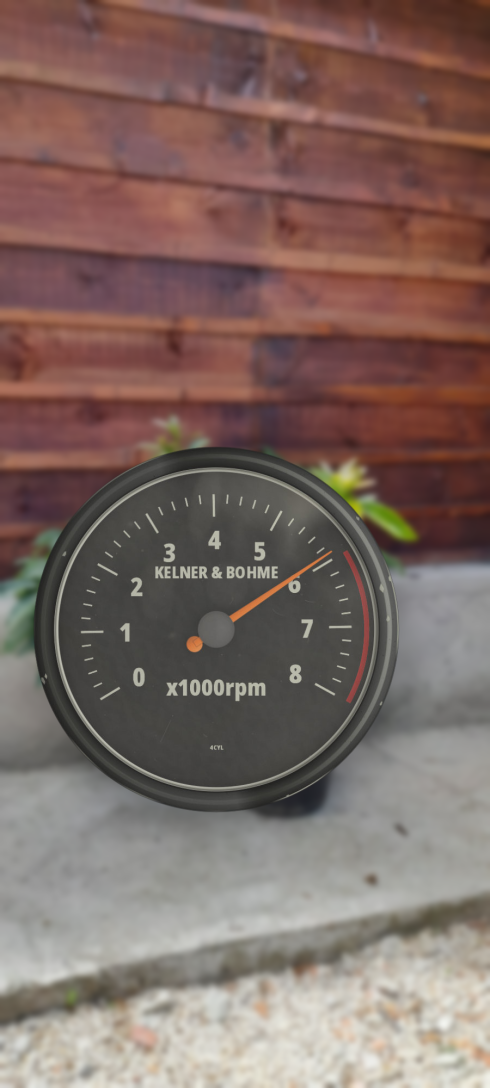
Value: 5900 rpm
